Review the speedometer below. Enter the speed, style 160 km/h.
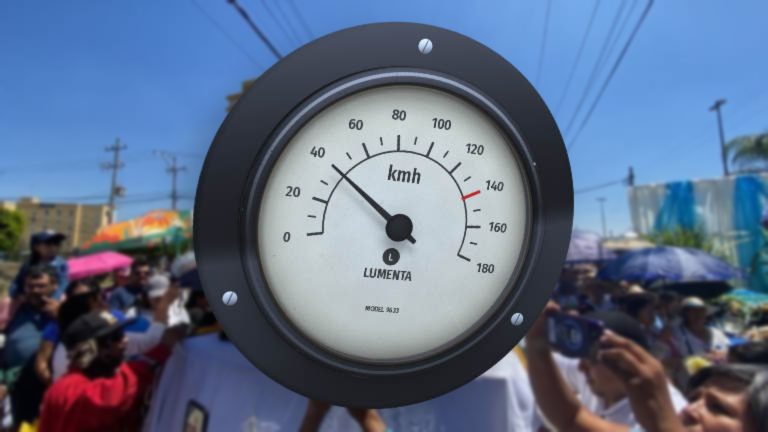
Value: 40 km/h
